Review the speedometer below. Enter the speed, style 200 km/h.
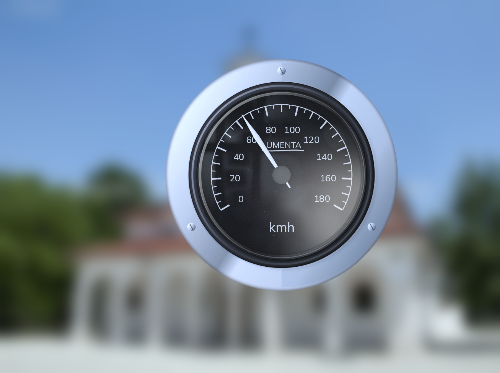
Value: 65 km/h
